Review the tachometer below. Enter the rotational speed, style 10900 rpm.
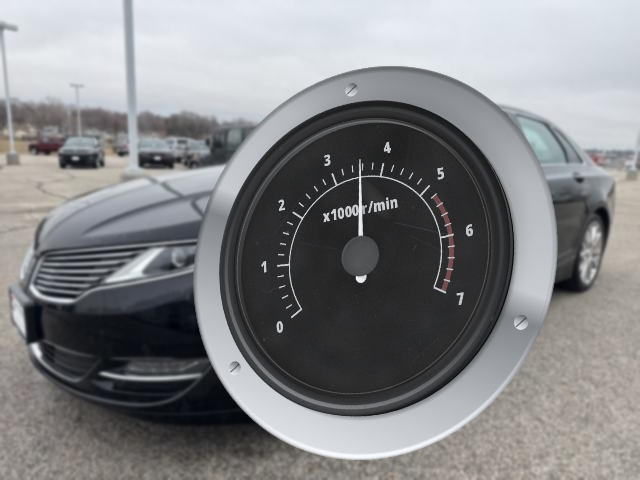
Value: 3600 rpm
